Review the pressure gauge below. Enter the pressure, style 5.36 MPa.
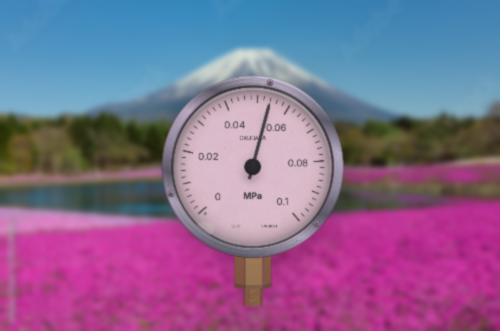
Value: 0.054 MPa
